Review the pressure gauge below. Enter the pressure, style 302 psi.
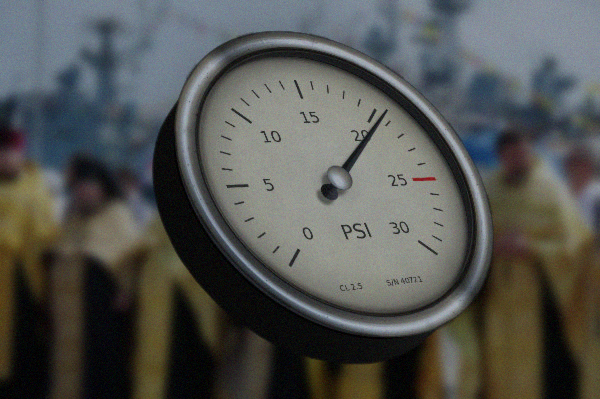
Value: 20.5 psi
